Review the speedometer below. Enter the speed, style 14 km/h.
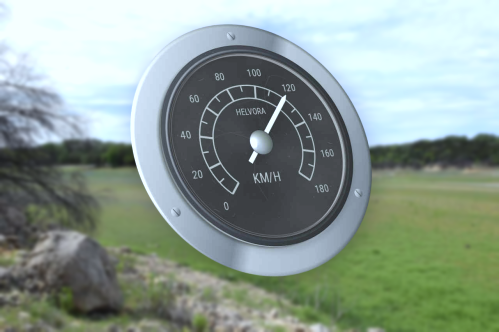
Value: 120 km/h
